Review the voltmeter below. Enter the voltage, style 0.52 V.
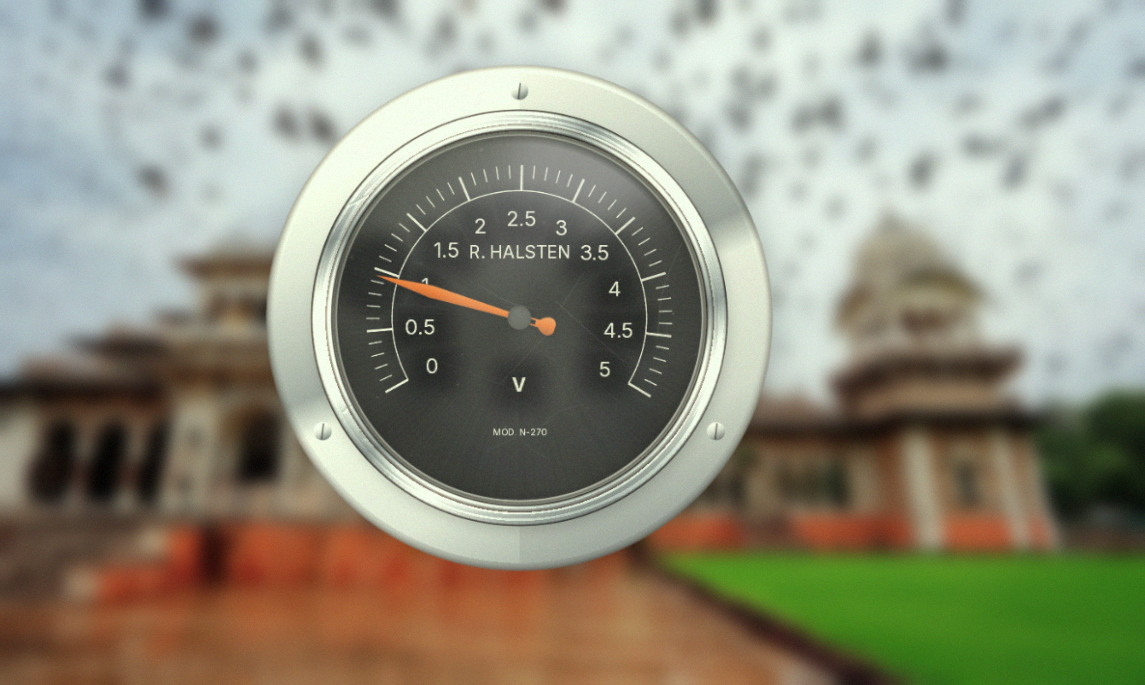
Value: 0.95 V
